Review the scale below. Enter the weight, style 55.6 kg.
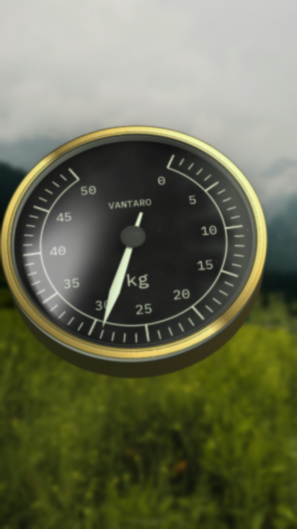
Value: 29 kg
